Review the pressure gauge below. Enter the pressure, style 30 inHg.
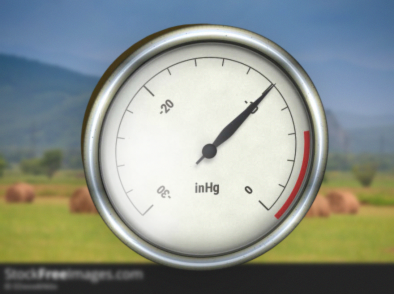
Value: -10 inHg
